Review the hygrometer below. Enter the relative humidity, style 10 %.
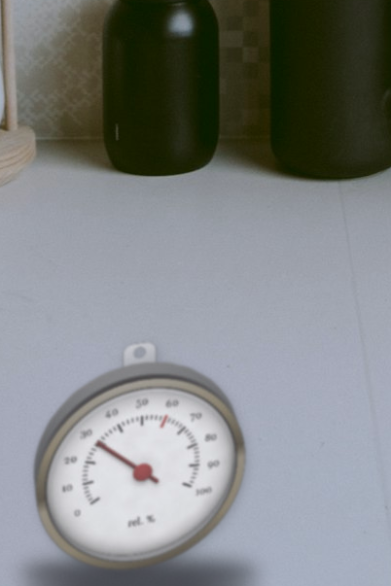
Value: 30 %
